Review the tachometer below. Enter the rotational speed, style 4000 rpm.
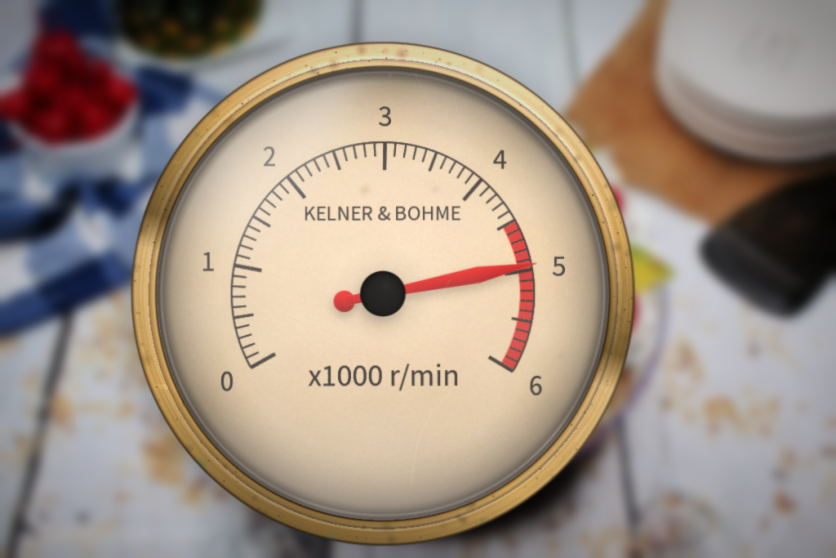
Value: 4950 rpm
